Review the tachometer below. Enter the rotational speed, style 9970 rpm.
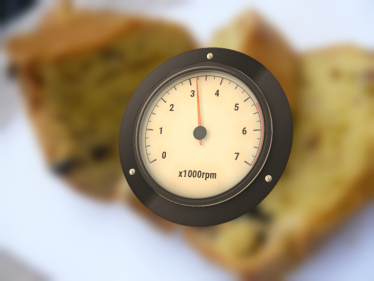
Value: 3250 rpm
